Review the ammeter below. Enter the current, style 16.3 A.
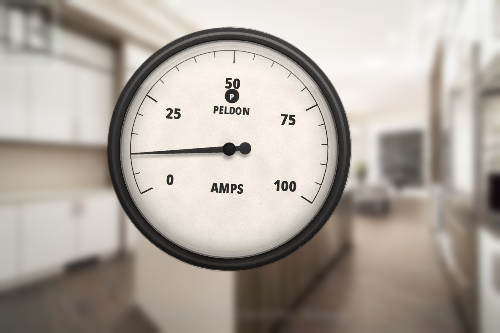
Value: 10 A
